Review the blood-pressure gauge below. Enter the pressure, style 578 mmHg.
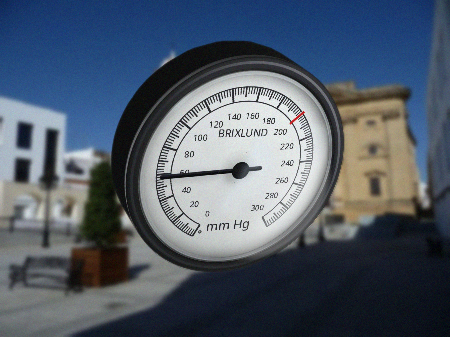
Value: 60 mmHg
